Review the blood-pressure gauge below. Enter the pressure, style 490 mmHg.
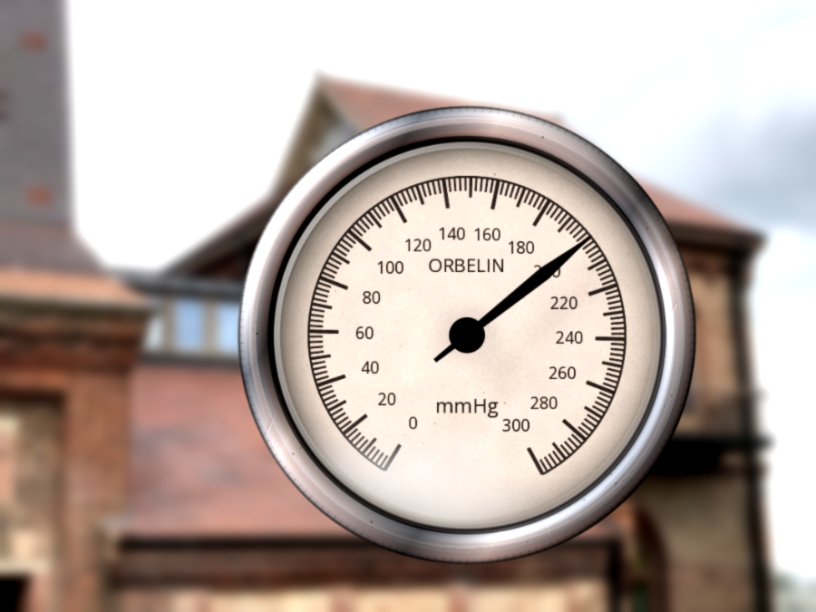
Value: 200 mmHg
